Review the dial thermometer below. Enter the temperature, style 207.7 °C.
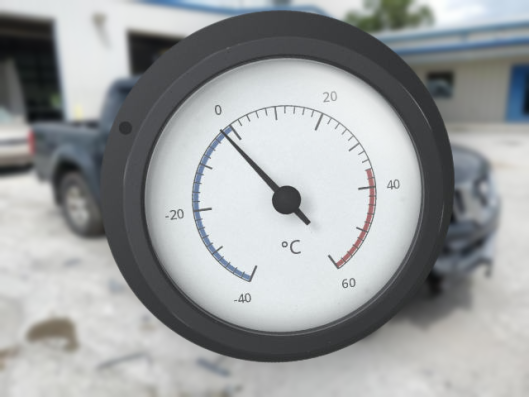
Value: -2 °C
